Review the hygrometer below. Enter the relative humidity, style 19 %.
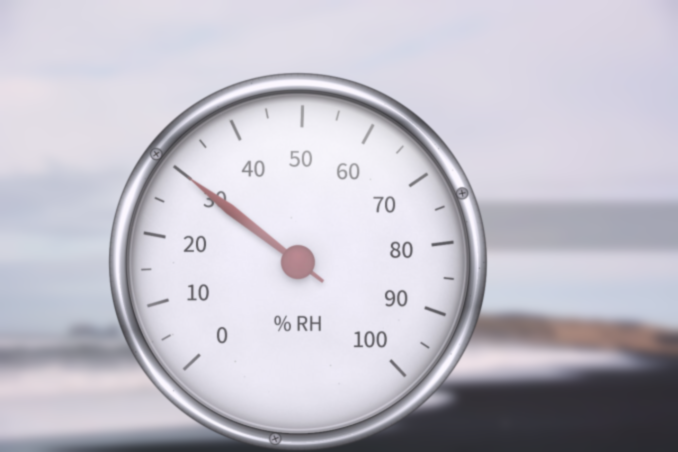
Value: 30 %
